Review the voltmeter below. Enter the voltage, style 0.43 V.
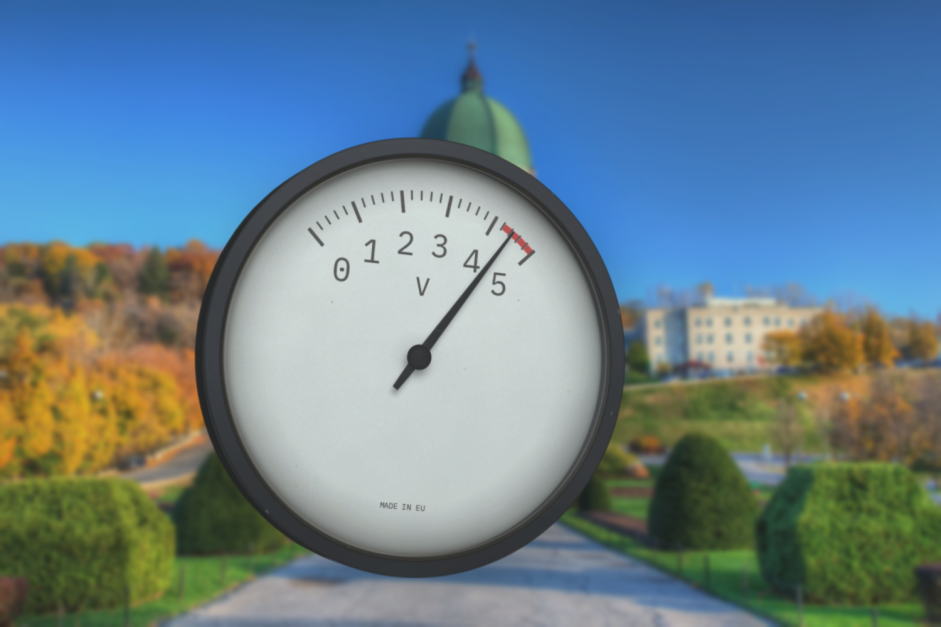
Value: 4.4 V
